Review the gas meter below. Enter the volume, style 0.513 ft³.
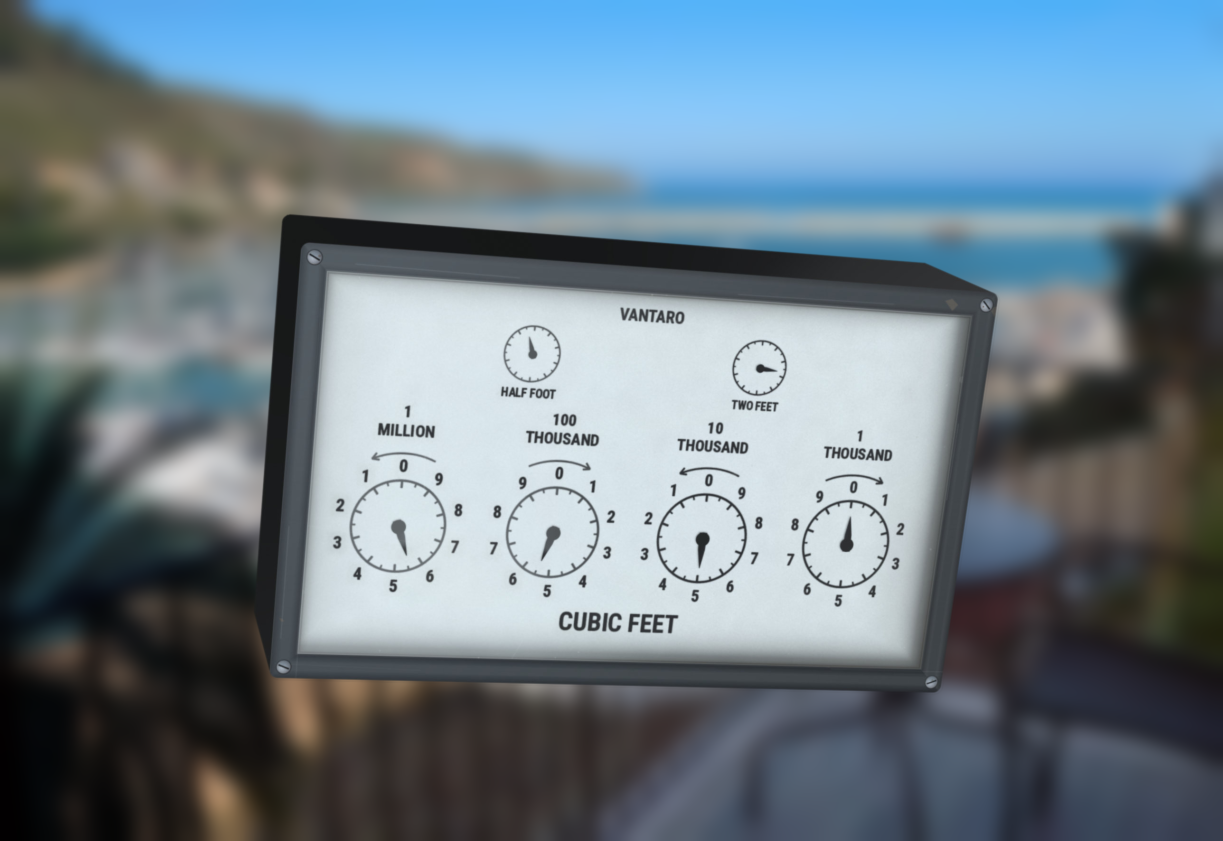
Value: 555000 ft³
